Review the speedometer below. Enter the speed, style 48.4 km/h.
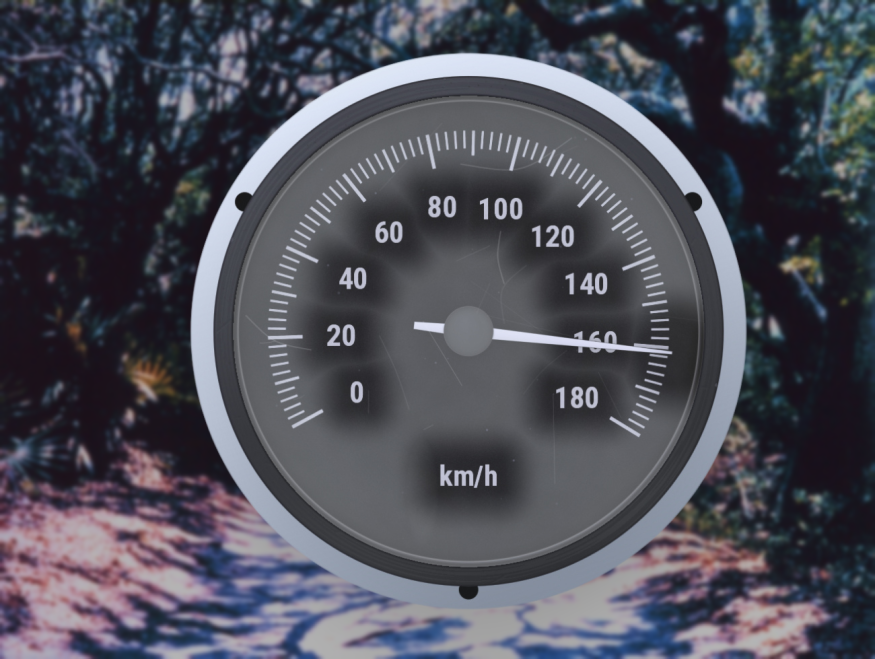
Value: 161 km/h
